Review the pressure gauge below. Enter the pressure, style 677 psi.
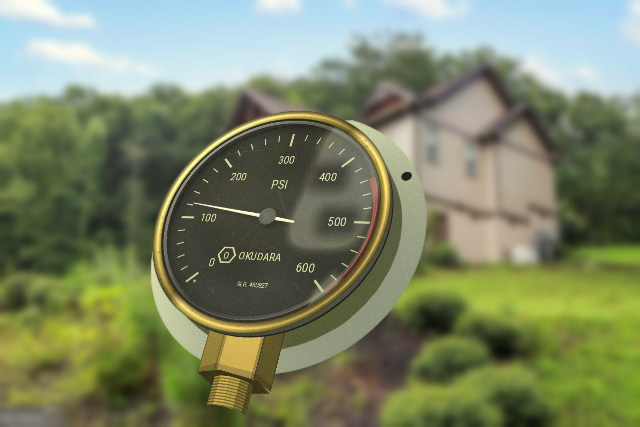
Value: 120 psi
